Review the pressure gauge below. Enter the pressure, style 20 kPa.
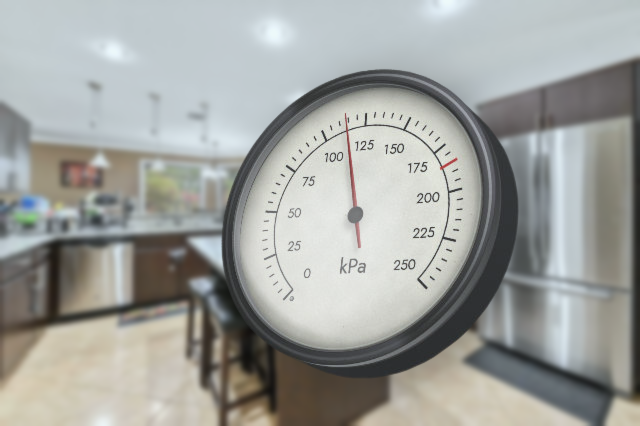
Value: 115 kPa
